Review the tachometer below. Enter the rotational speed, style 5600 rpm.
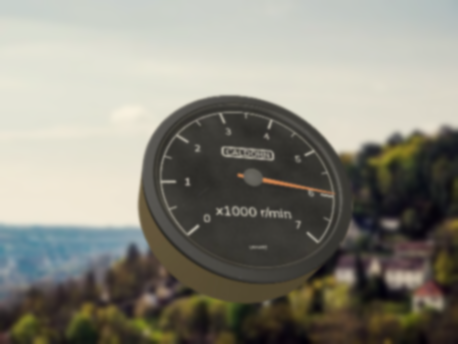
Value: 6000 rpm
